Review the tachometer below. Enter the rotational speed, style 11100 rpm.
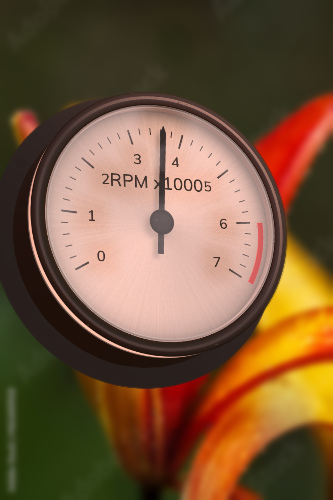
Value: 3600 rpm
